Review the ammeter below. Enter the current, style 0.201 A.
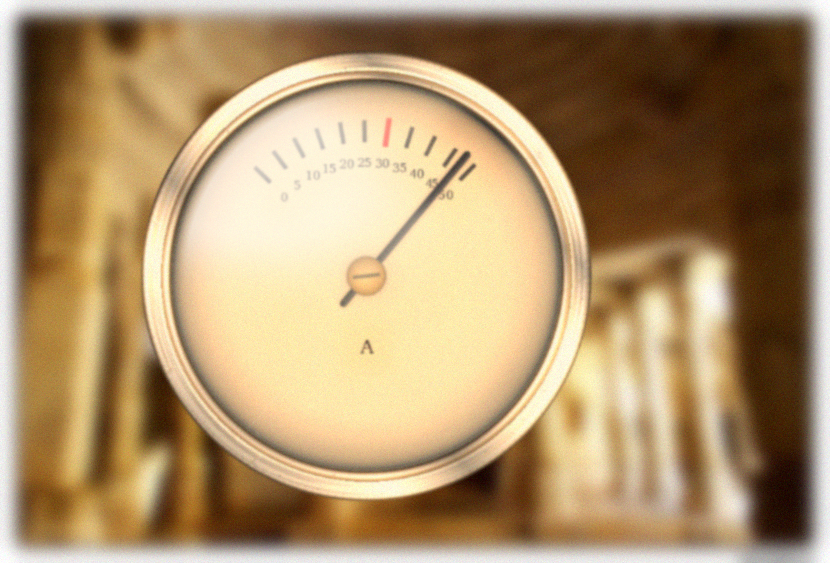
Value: 47.5 A
